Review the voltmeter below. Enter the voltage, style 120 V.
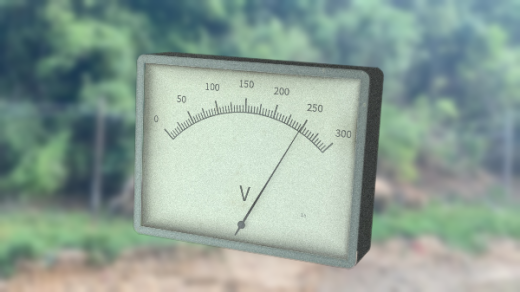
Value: 250 V
